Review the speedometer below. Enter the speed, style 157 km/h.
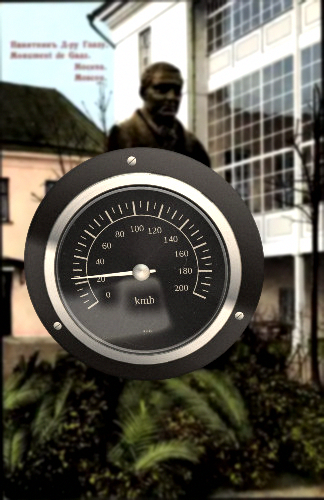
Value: 25 km/h
